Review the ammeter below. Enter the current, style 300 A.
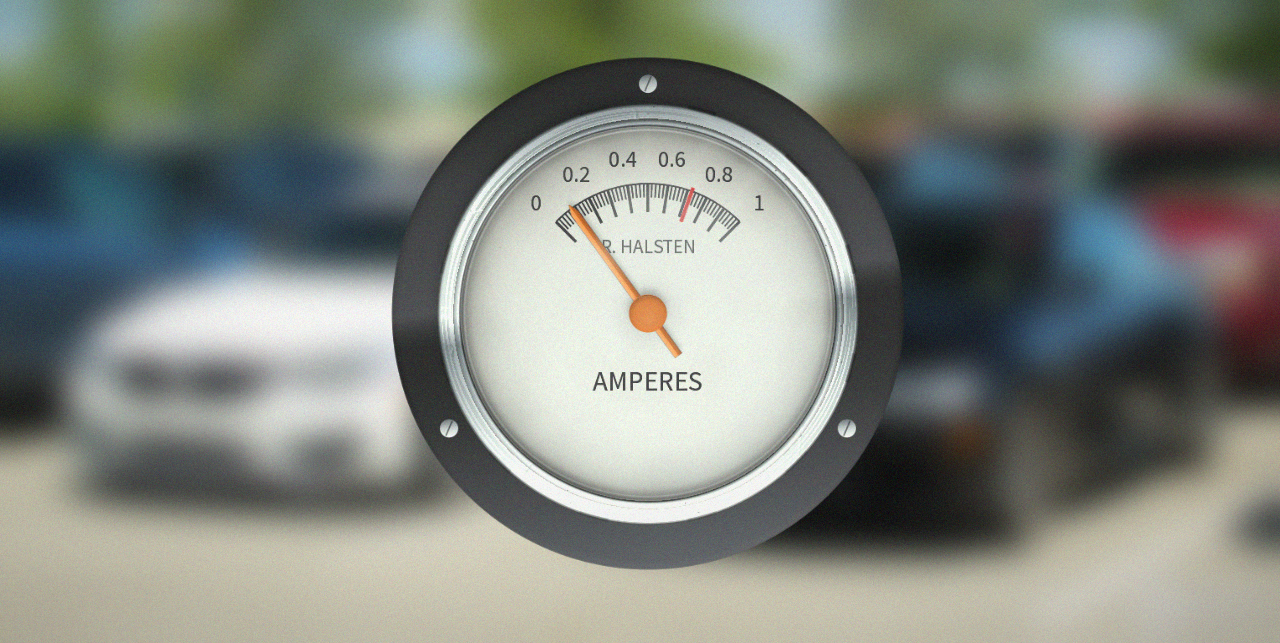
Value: 0.1 A
